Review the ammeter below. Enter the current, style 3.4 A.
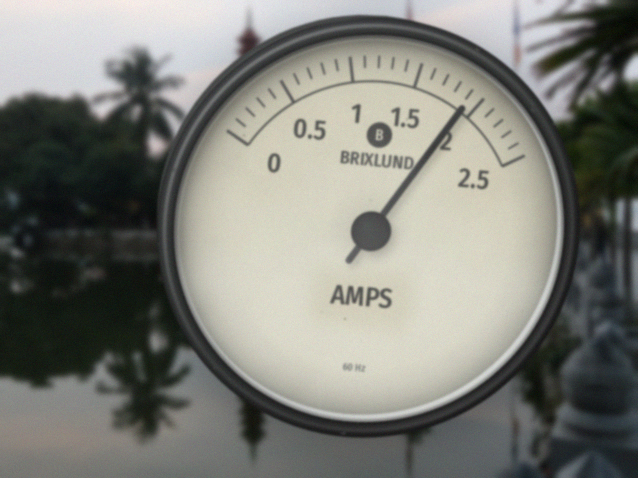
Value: 1.9 A
